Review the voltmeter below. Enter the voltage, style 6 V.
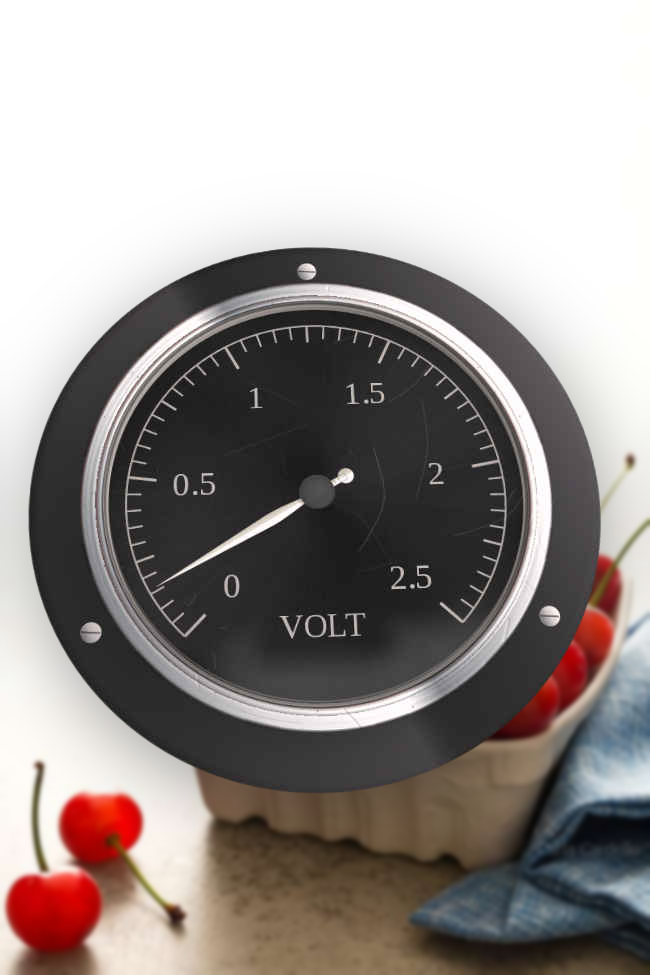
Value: 0.15 V
